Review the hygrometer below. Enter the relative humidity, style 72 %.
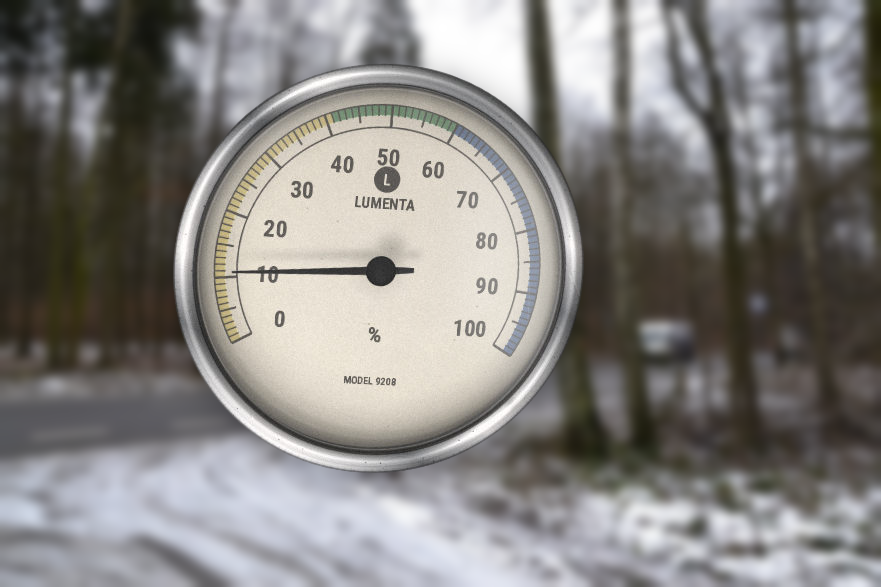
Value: 11 %
